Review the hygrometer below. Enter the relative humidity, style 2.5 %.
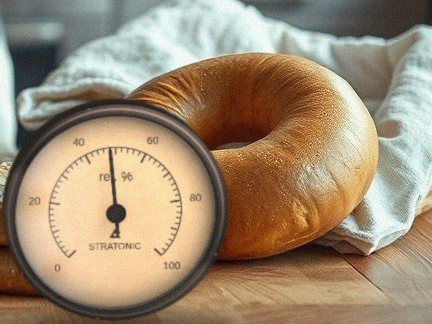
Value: 48 %
